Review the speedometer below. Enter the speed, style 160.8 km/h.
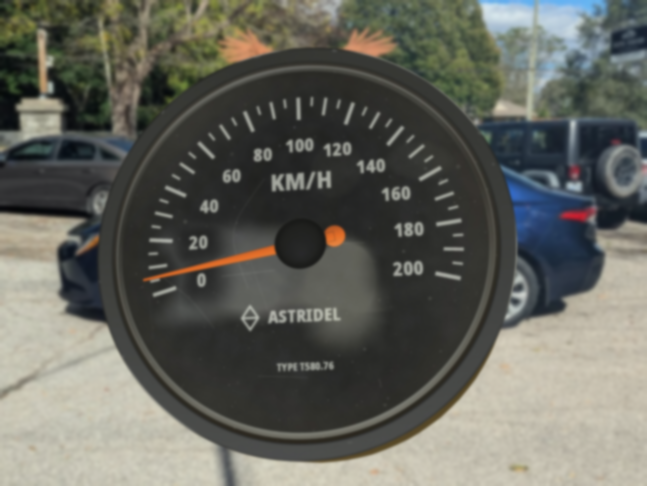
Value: 5 km/h
